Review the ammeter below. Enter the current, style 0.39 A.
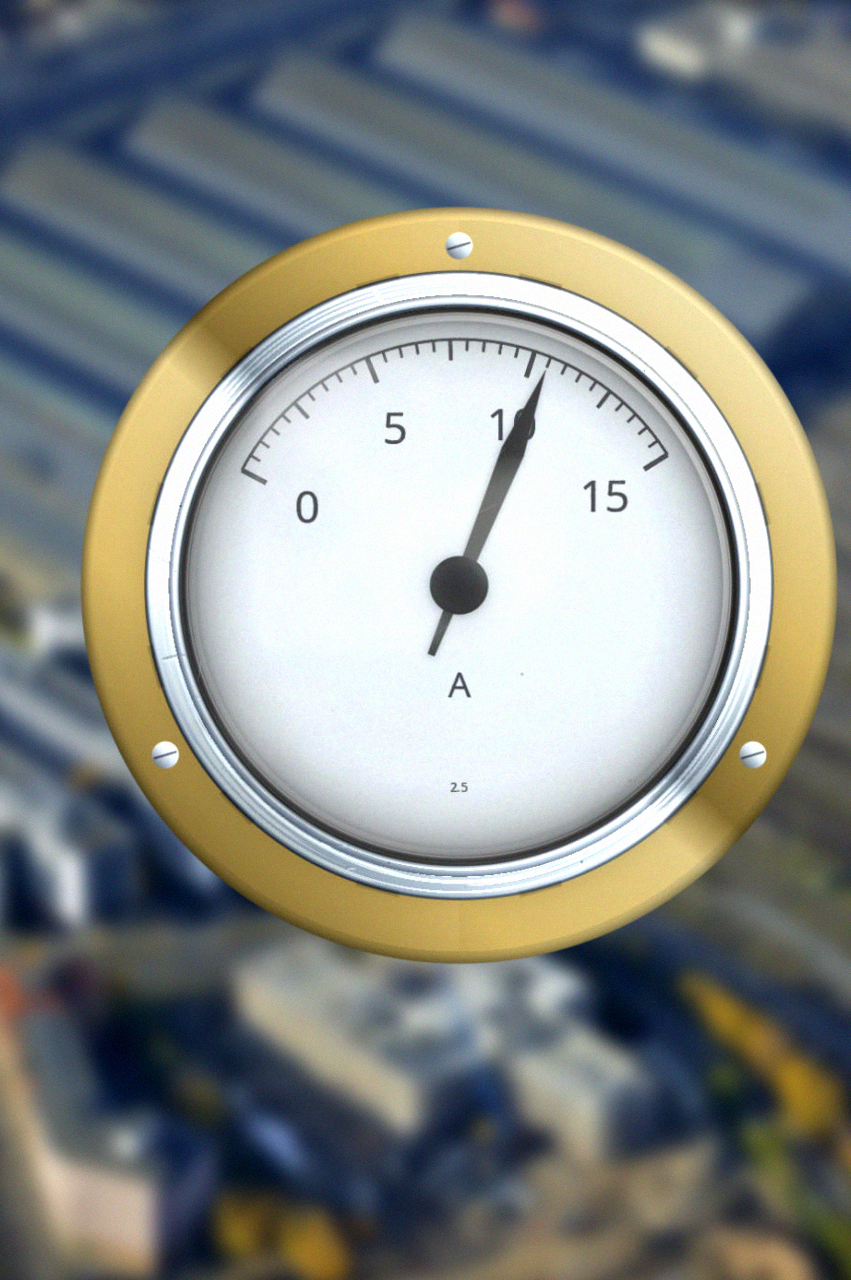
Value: 10.5 A
